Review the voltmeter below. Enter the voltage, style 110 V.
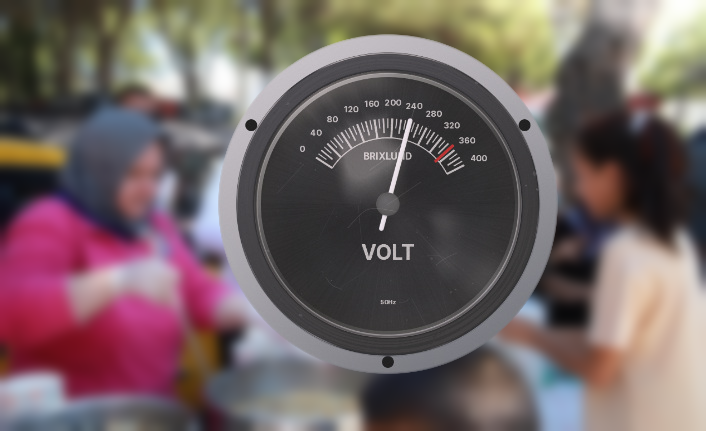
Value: 240 V
